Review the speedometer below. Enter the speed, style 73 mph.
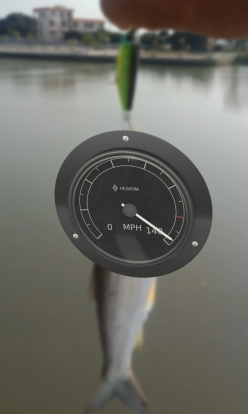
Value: 135 mph
